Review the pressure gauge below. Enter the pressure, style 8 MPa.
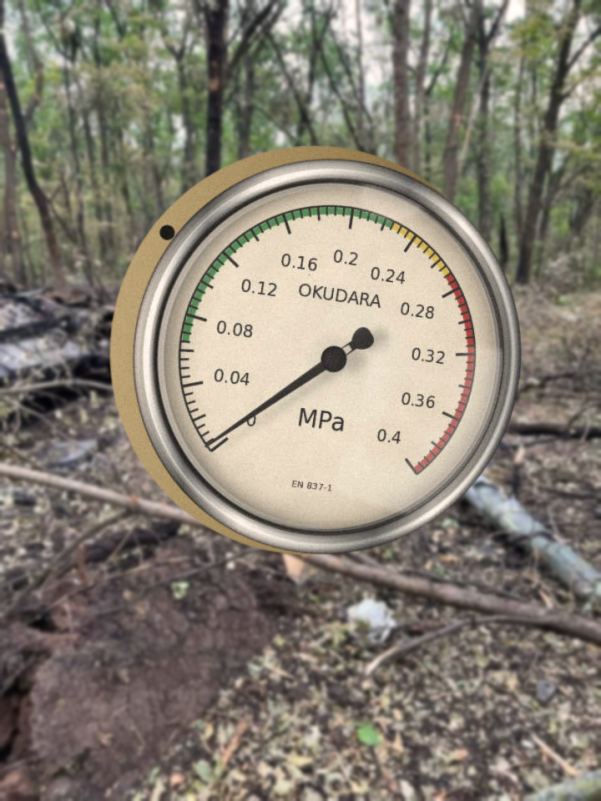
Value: 0.005 MPa
